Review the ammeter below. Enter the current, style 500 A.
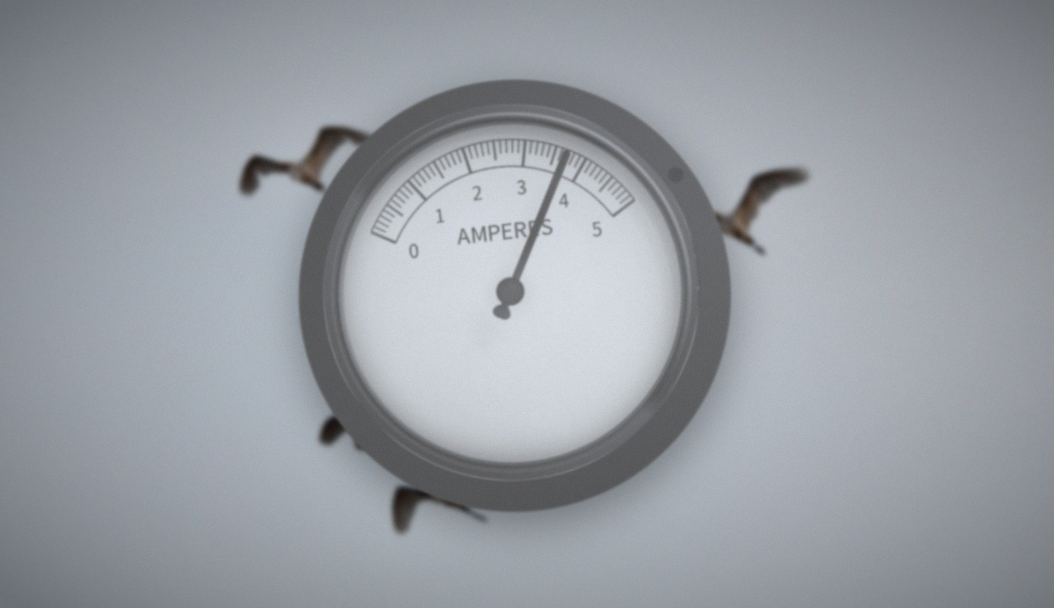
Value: 3.7 A
